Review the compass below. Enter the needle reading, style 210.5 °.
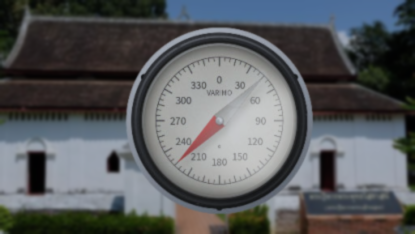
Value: 225 °
